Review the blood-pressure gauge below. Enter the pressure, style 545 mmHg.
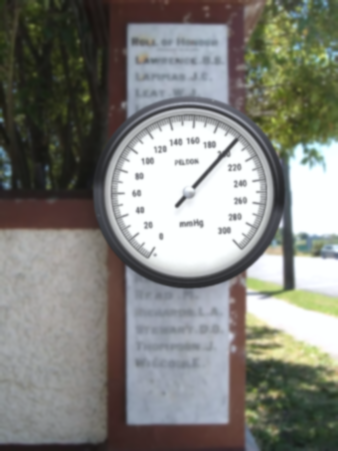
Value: 200 mmHg
